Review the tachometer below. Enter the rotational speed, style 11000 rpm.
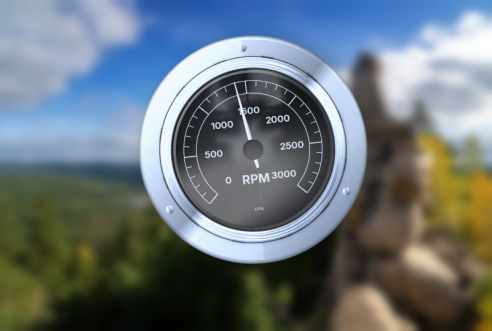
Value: 1400 rpm
